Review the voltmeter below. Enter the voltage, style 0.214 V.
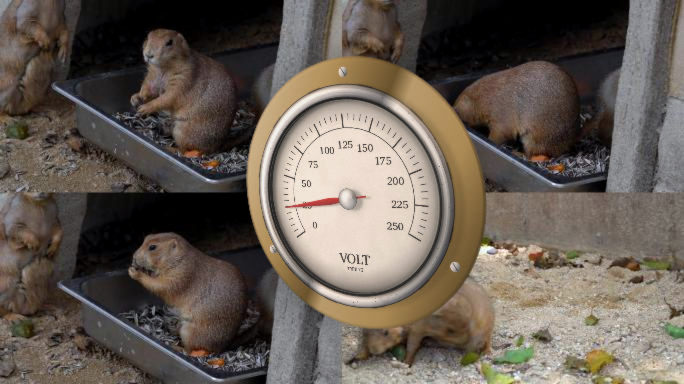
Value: 25 V
